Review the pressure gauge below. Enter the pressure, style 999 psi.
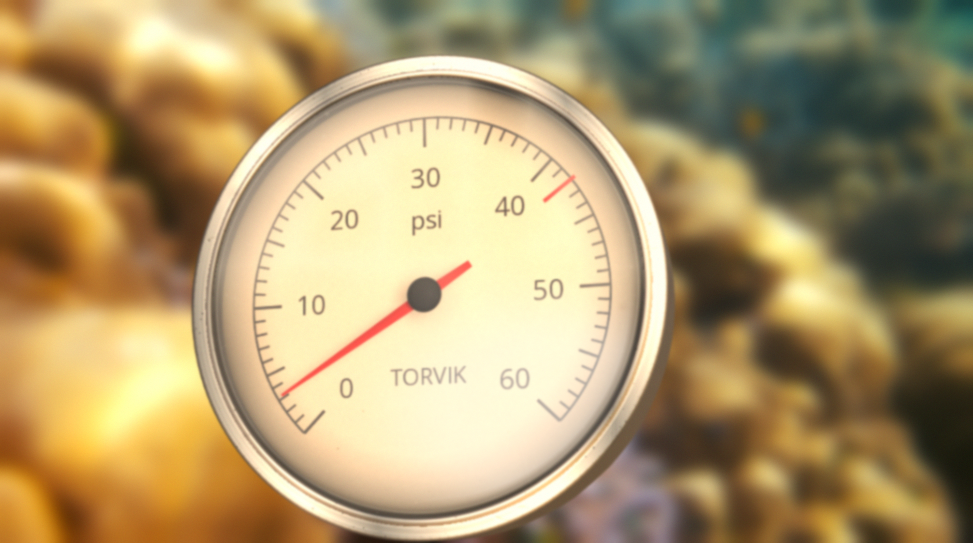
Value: 3 psi
